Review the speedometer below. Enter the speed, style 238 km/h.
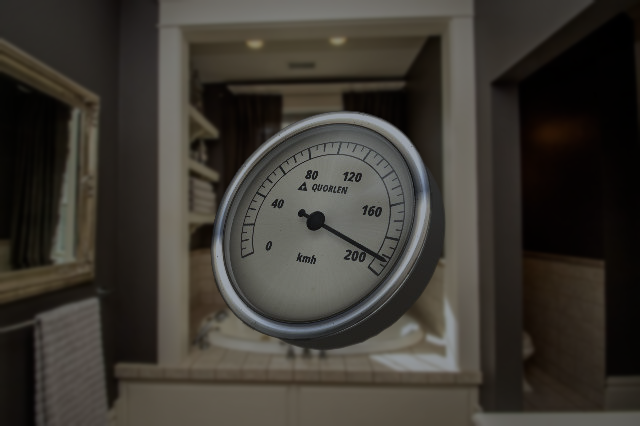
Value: 192.5 km/h
